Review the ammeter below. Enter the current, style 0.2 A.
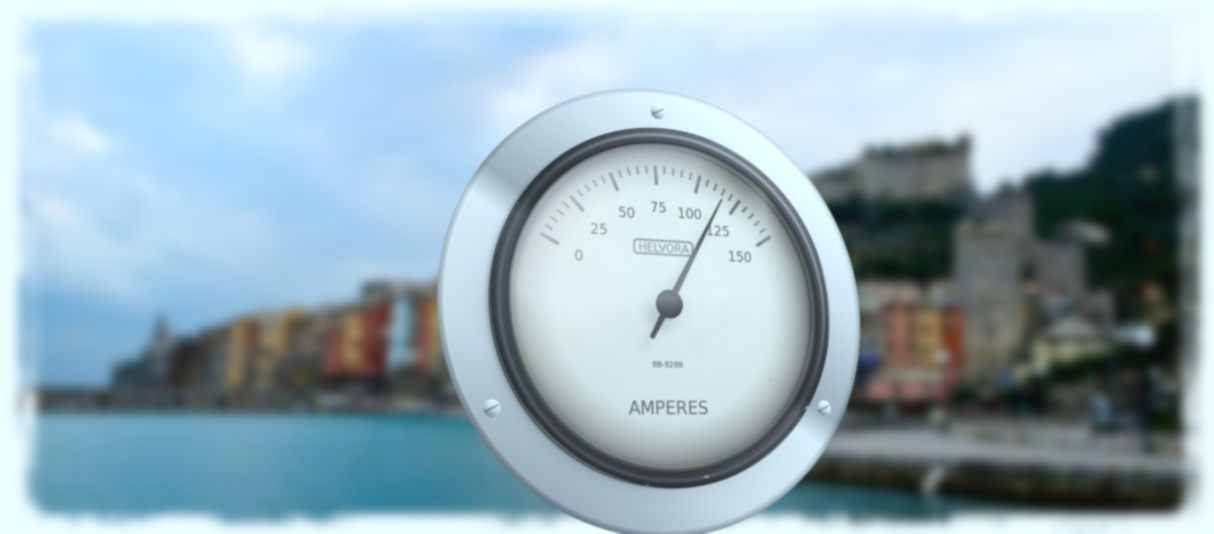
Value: 115 A
